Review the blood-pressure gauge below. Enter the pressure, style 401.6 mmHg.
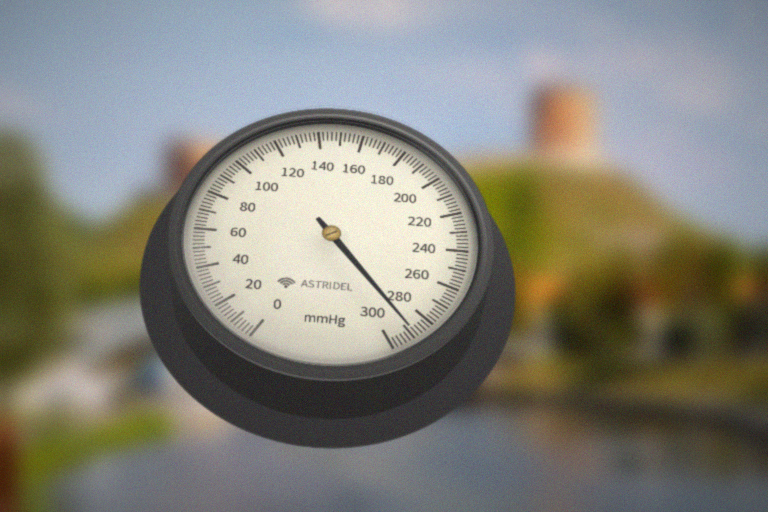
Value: 290 mmHg
